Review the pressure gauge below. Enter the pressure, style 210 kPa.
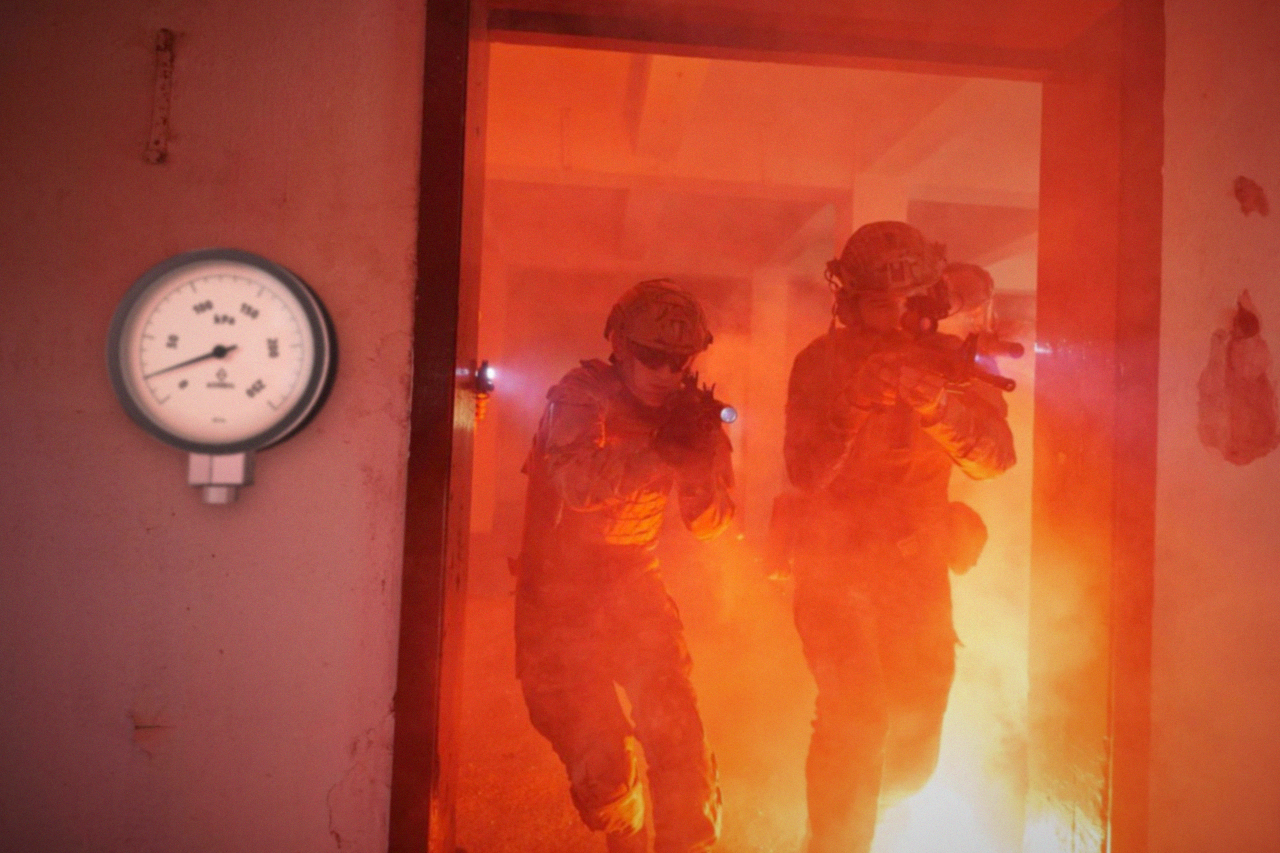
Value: 20 kPa
